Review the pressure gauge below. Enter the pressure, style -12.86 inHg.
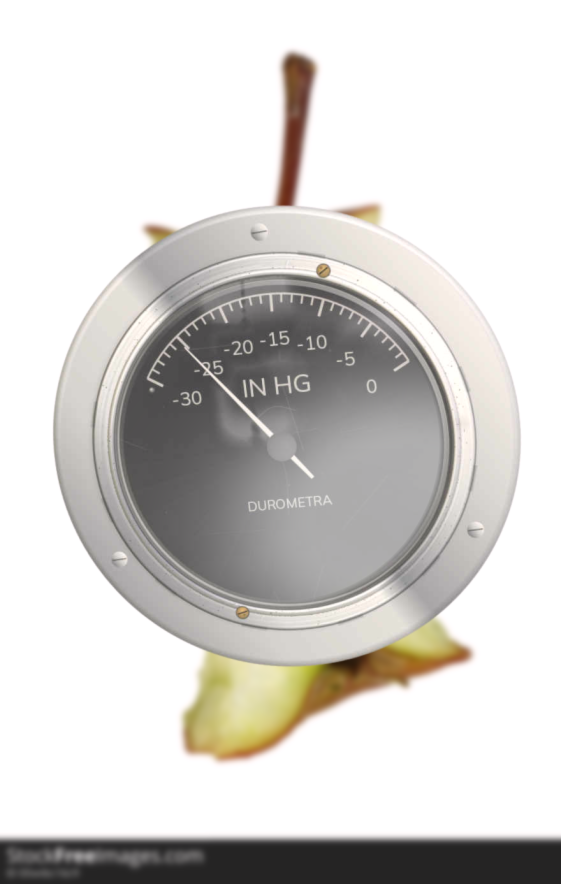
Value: -25 inHg
